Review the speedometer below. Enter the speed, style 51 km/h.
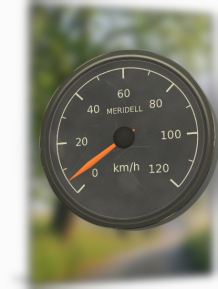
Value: 5 km/h
